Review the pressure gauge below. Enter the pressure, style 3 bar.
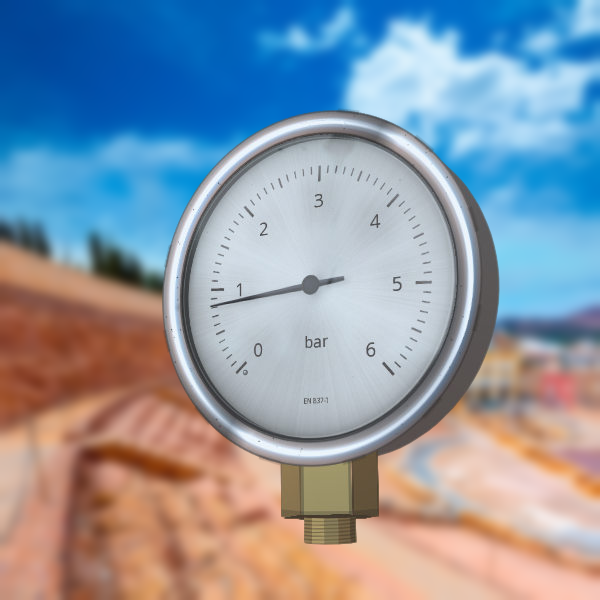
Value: 0.8 bar
